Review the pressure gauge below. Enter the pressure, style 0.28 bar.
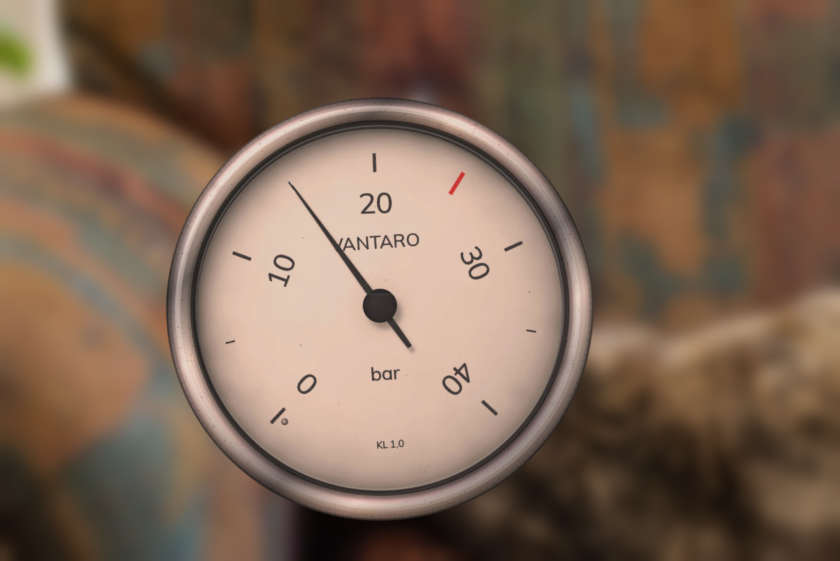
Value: 15 bar
